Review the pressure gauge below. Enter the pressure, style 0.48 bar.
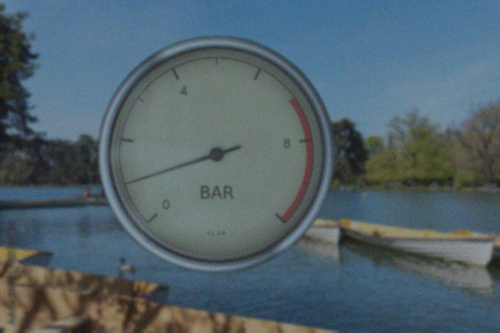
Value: 1 bar
